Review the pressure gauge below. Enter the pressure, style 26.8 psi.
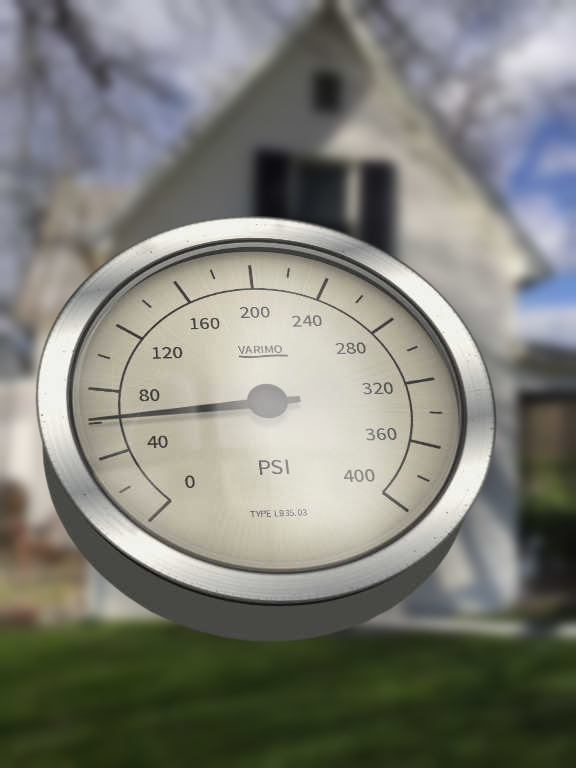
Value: 60 psi
